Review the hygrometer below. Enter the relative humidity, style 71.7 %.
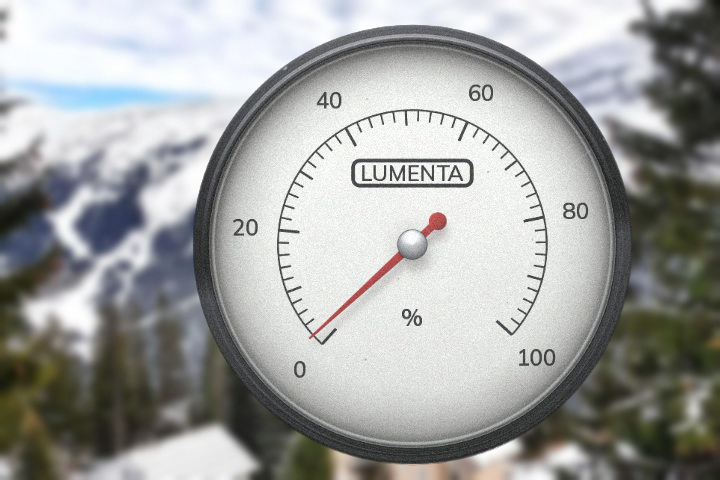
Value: 2 %
